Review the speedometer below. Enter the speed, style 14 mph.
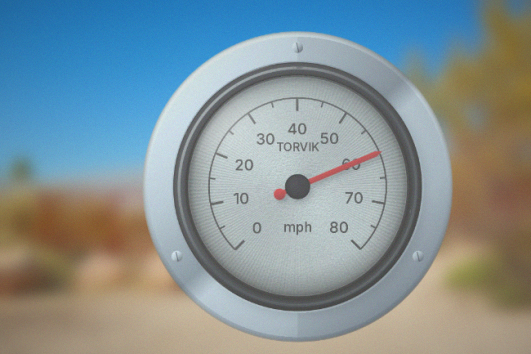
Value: 60 mph
